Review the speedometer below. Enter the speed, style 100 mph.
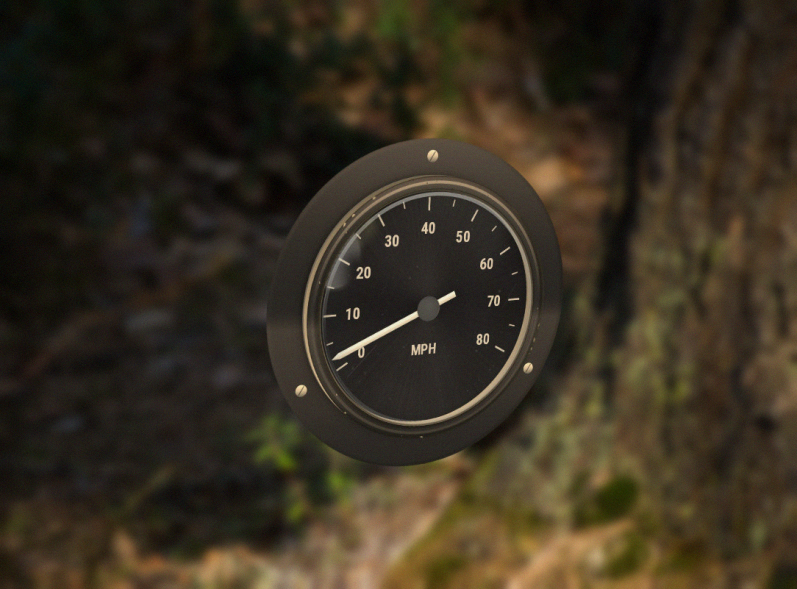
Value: 2.5 mph
